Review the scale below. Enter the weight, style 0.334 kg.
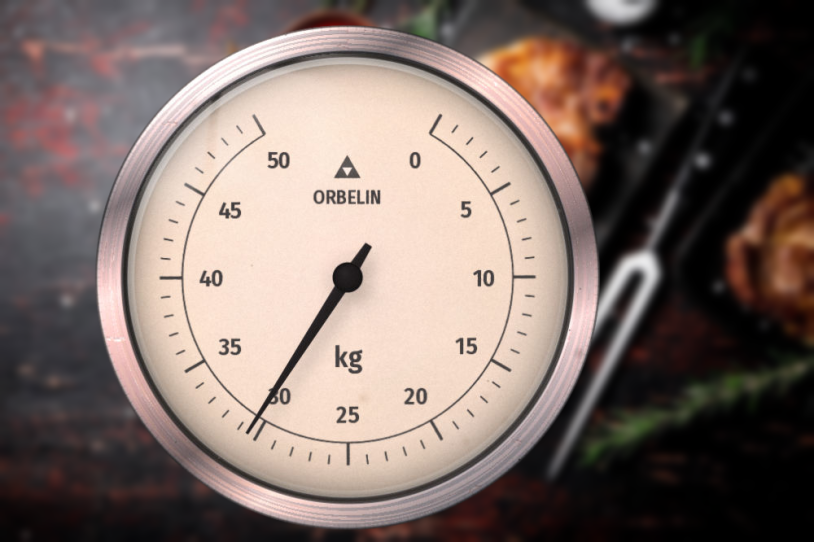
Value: 30.5 kg
